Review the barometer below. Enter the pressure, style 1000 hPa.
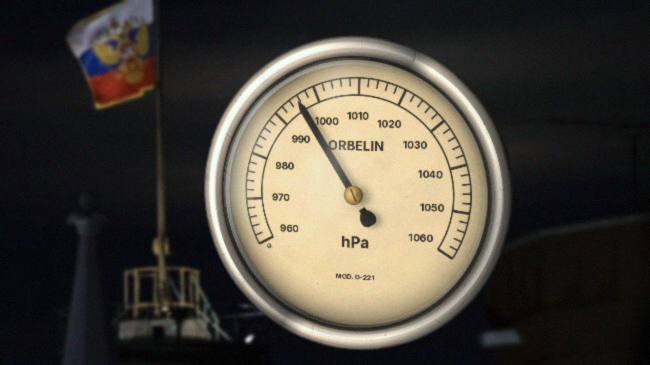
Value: 996 hPa
